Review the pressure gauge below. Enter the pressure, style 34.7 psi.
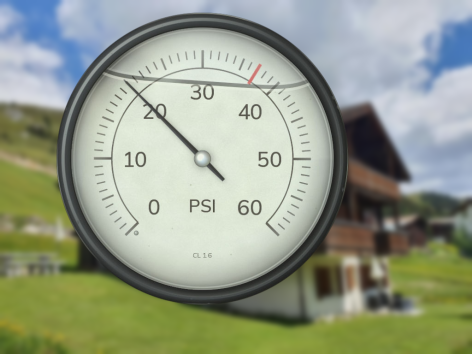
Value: 20 psi
